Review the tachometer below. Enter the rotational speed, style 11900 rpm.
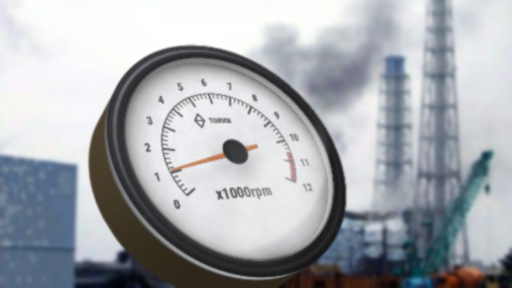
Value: 1000 rpm
